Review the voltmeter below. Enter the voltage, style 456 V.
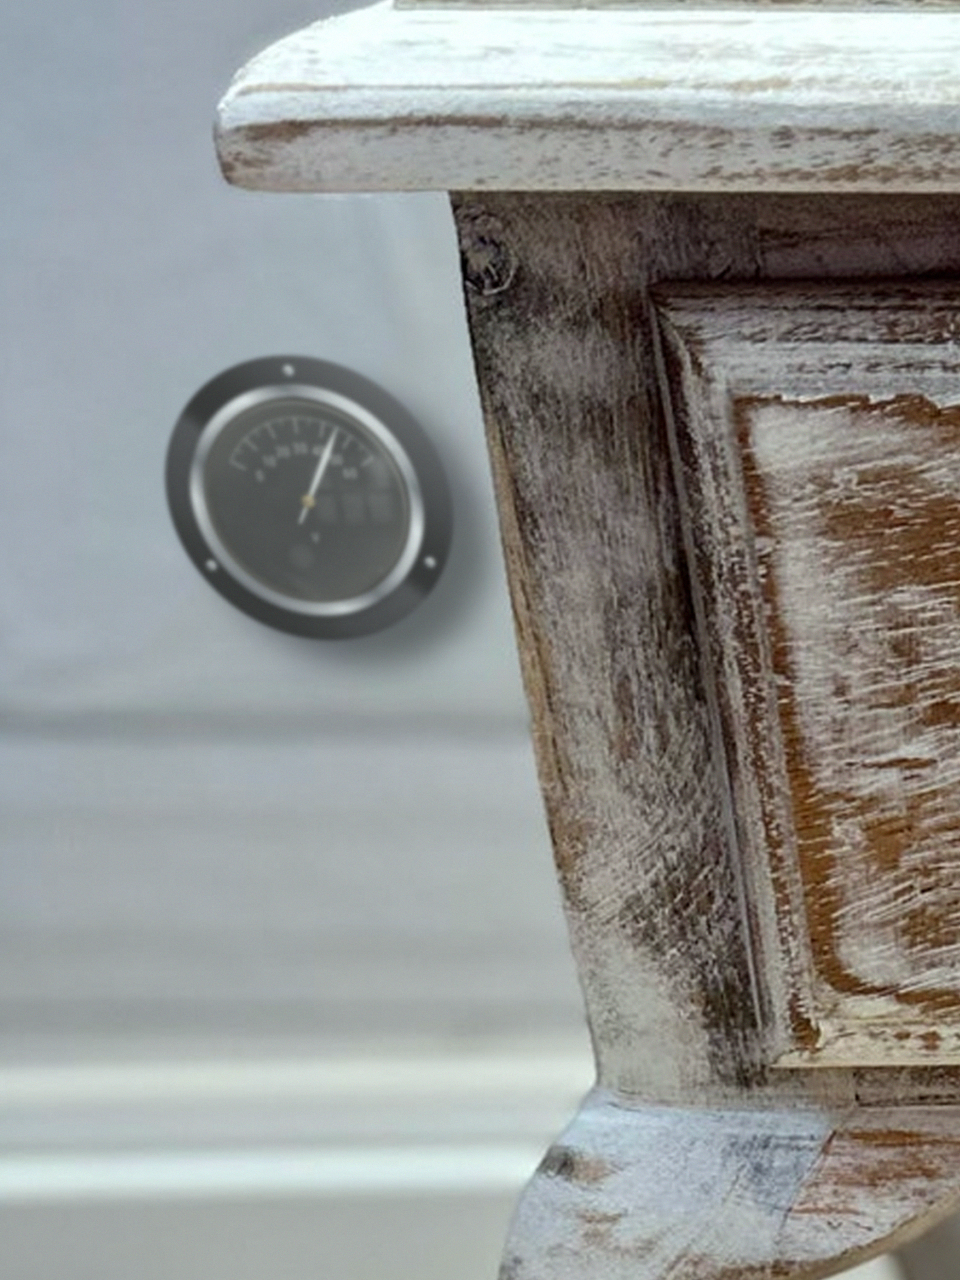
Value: 45 V
